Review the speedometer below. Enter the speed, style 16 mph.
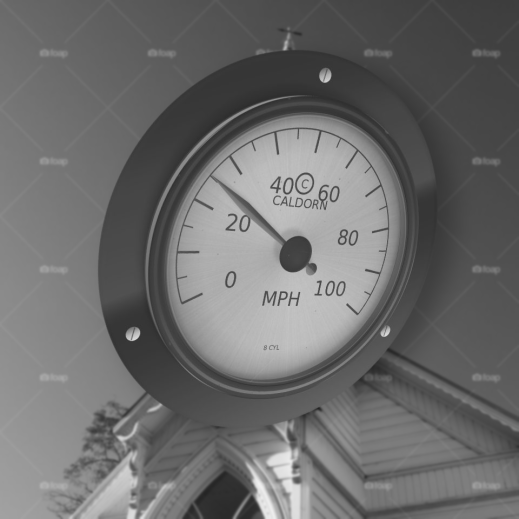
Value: 25 mph
